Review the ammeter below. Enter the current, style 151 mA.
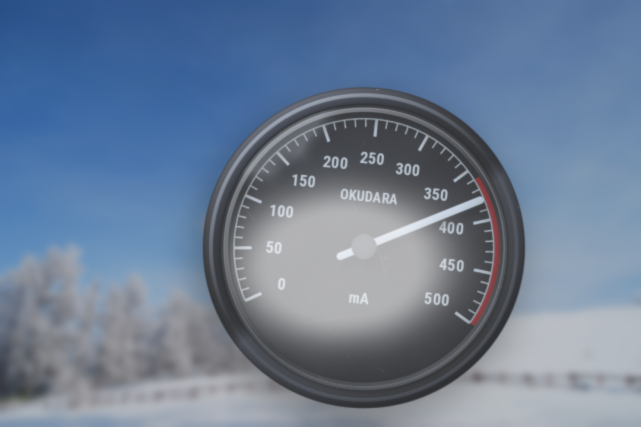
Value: 380 mA
